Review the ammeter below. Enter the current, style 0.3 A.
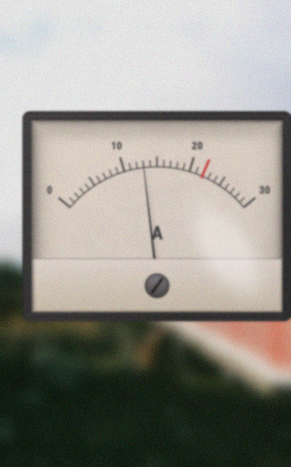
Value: 13 A
